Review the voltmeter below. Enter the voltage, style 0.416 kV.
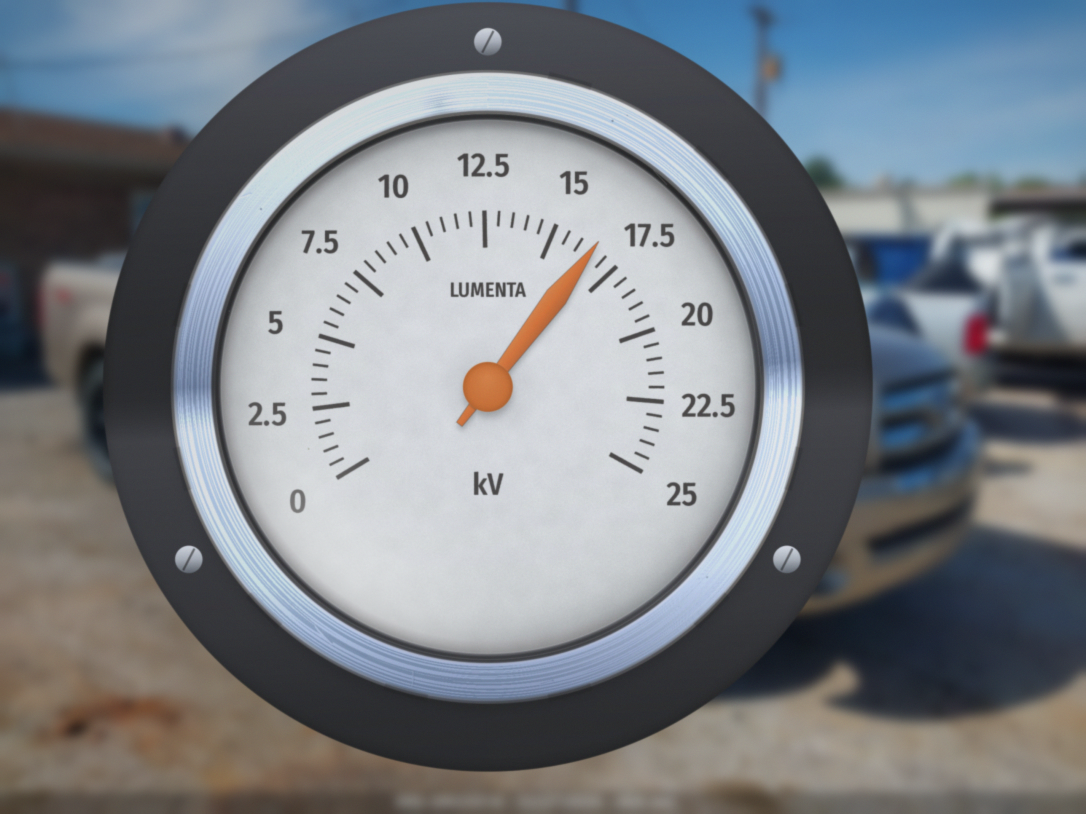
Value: 16.5 kV
